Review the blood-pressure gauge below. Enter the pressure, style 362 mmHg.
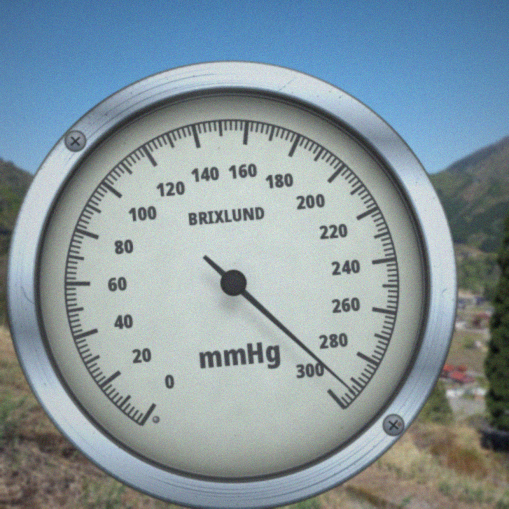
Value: 294 mmHg
